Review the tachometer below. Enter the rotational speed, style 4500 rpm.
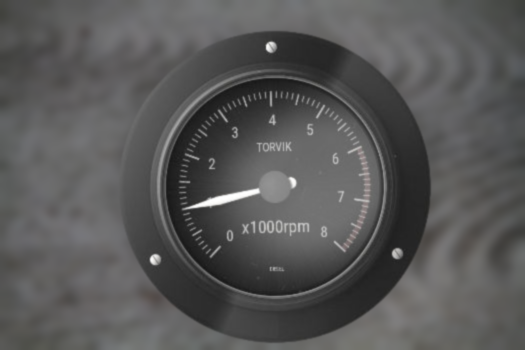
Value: 1000 rpm
